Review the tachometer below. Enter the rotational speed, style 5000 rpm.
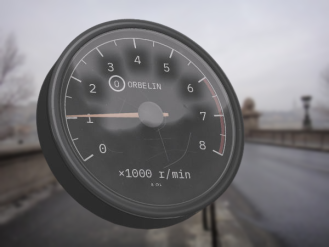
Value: 1000 rpm
